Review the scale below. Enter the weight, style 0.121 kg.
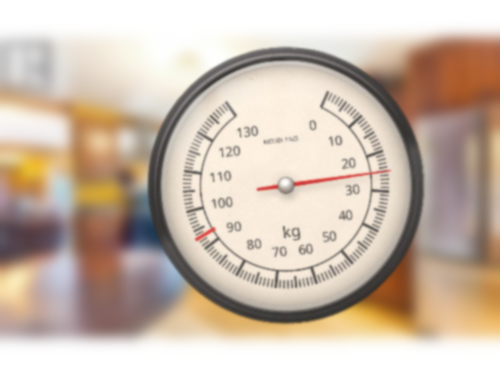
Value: 25 kg
